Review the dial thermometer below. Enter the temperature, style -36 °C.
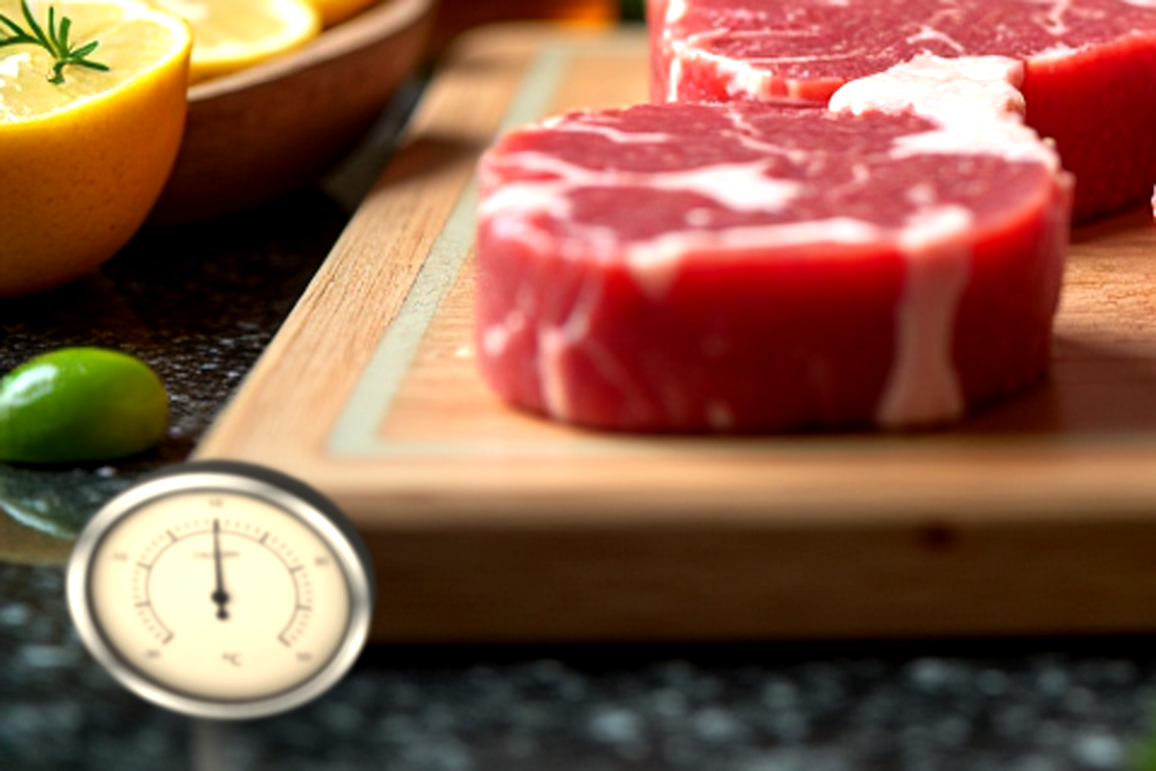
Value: 10 °C
